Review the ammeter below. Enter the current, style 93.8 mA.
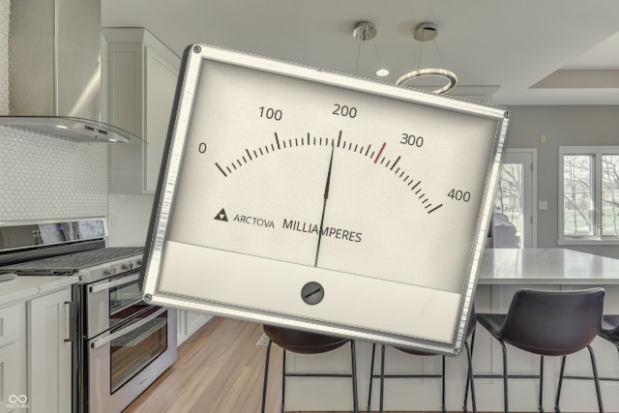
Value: 190 mA
